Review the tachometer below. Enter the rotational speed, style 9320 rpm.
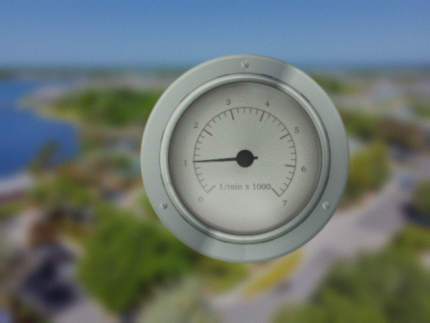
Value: 1000 rpm
